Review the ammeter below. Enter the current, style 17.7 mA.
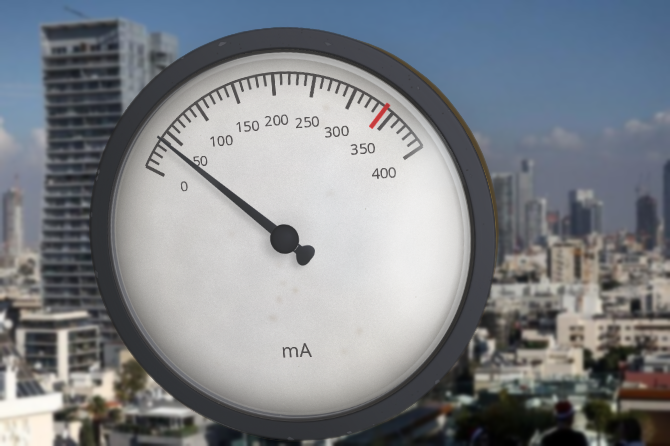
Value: 40 mA
